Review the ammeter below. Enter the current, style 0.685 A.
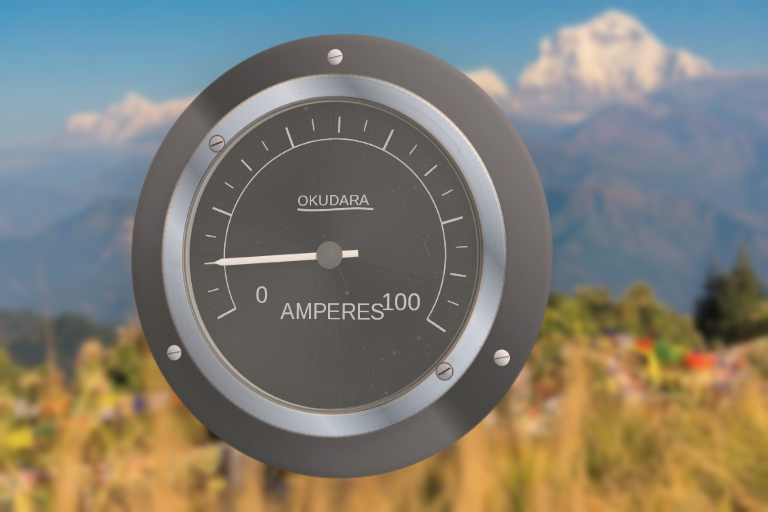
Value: 10 A
